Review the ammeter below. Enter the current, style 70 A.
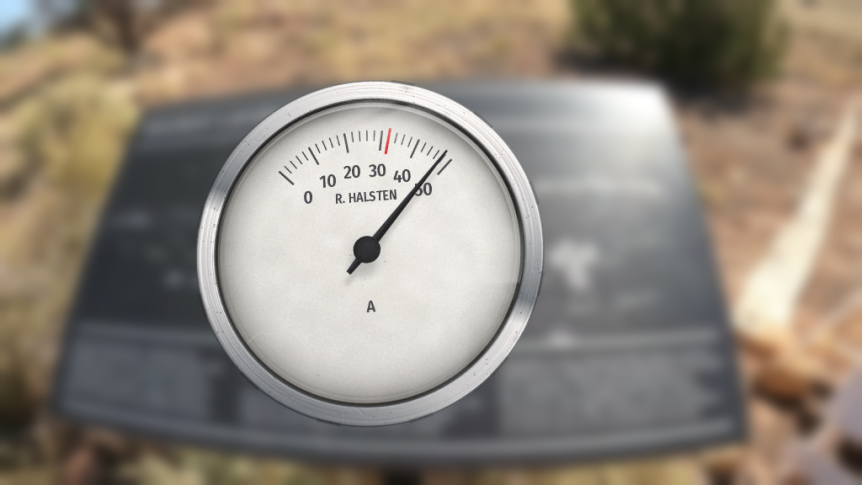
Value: 48 A
